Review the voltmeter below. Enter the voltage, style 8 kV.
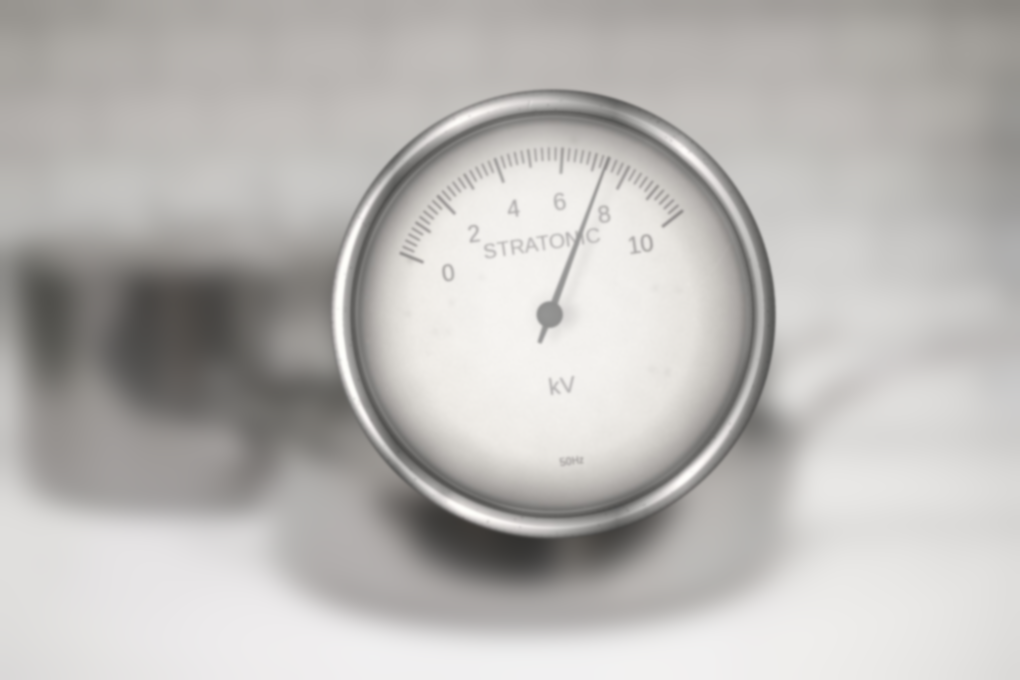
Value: 7.4 kV
